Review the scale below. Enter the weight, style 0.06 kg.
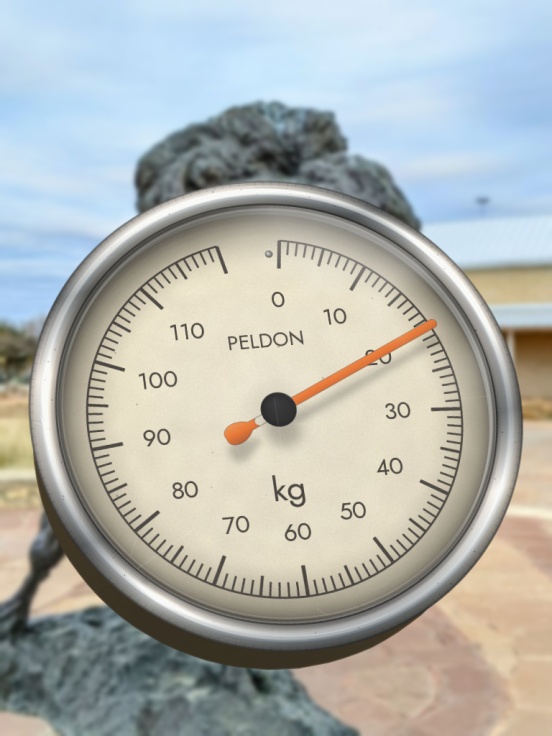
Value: 20 kg
